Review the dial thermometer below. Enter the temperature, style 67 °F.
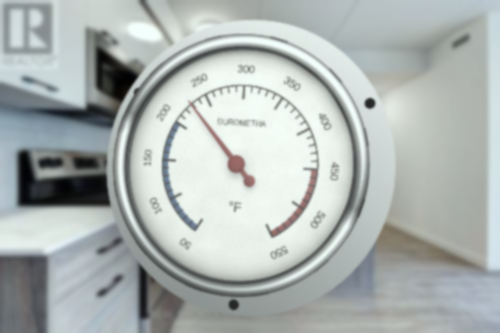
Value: 230 °F
